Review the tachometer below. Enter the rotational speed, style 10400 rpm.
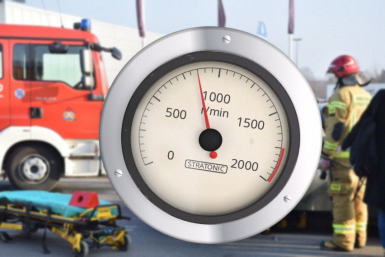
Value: 850 rpm
